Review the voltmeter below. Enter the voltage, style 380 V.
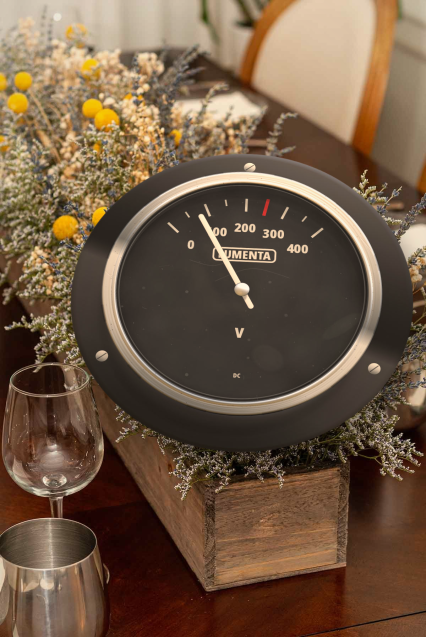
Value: 75 V
